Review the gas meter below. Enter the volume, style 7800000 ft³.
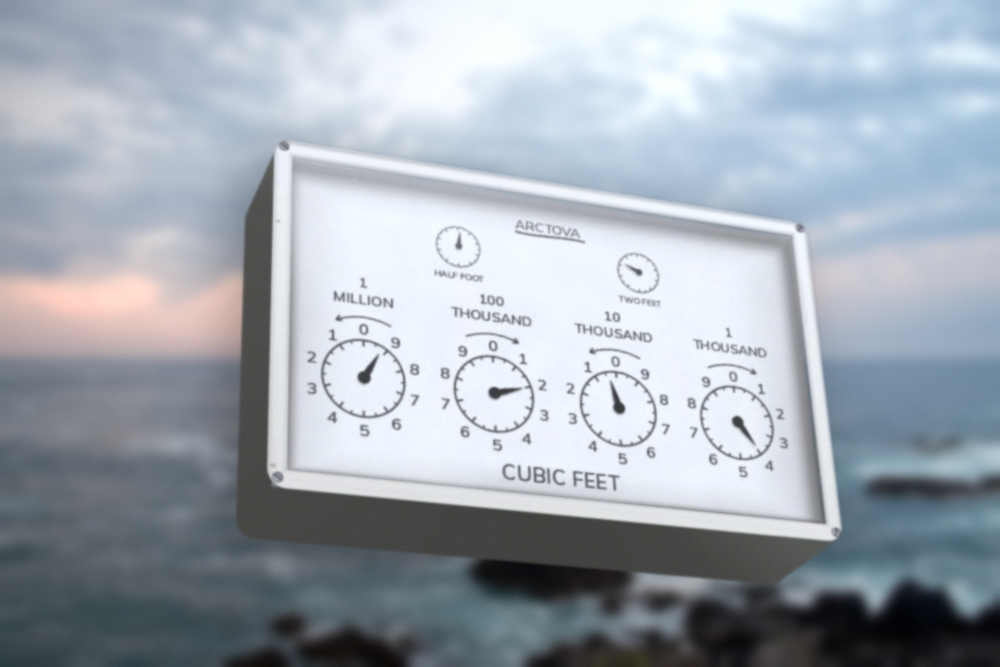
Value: 920400 ft³
